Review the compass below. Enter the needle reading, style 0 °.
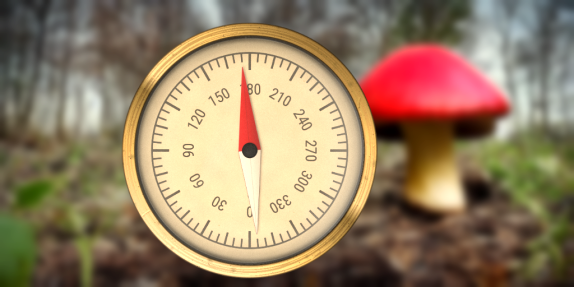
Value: 175 °
